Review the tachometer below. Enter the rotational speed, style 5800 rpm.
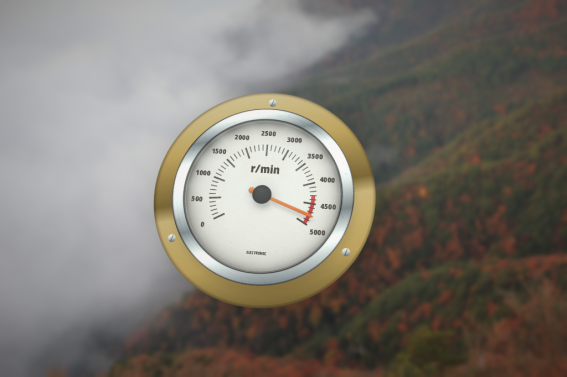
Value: 4800 rpm
